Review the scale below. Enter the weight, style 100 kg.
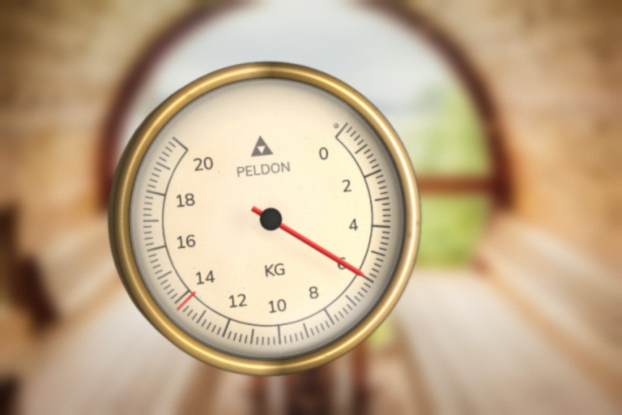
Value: 6 kg
